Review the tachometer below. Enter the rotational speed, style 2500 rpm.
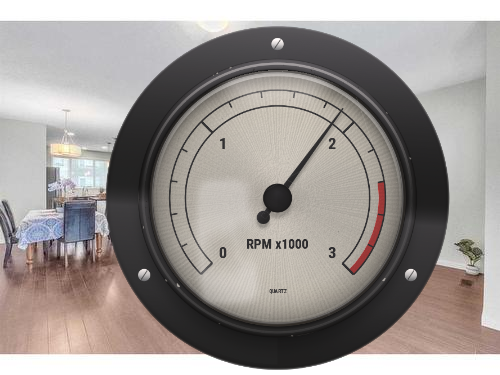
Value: 1900 rpm
